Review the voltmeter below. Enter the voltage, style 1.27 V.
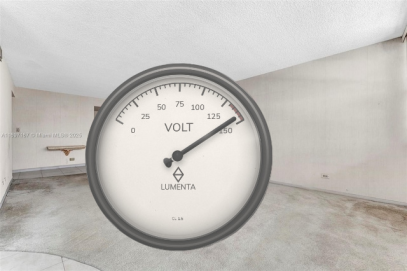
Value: 145 V
